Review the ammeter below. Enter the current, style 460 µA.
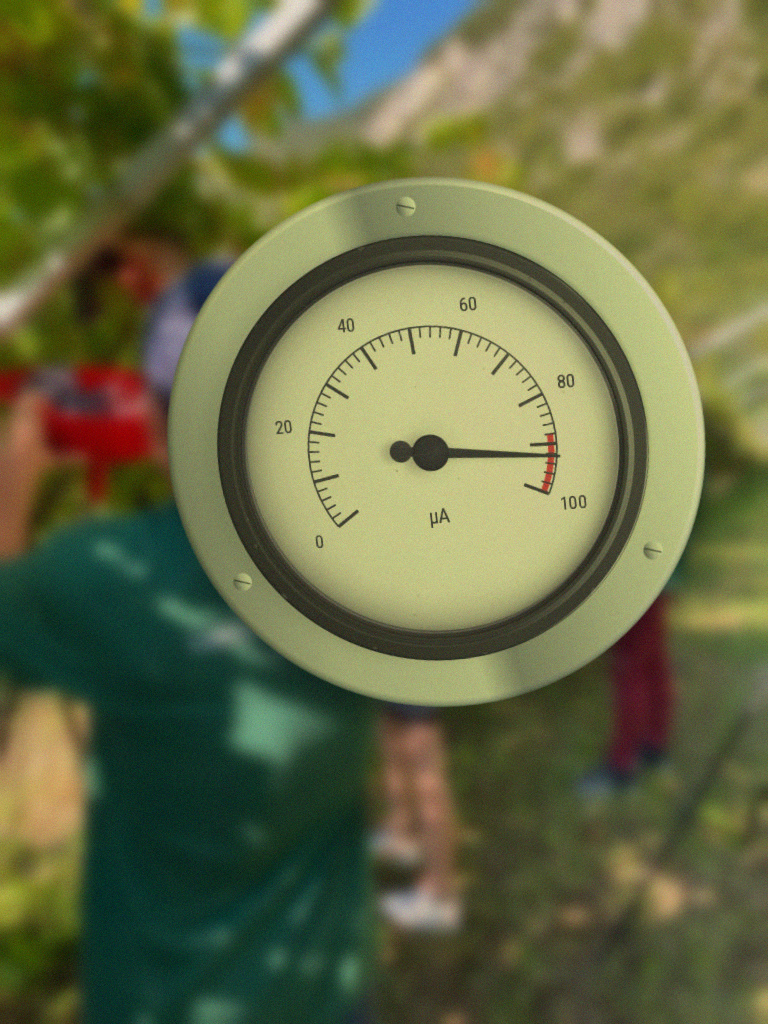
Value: 92 µA
